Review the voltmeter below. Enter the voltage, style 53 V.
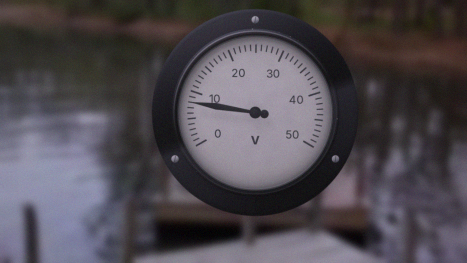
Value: 8 V
